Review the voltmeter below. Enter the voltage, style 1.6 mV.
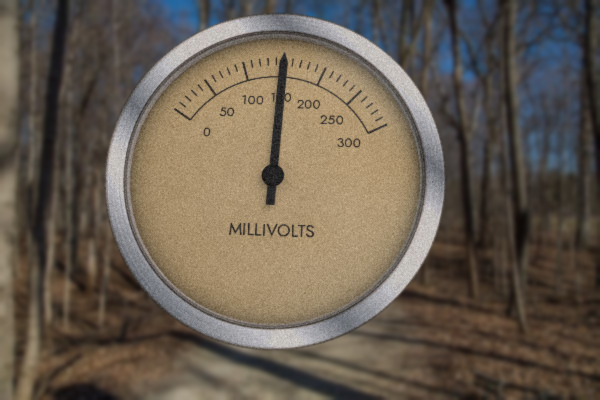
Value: 150 mV
